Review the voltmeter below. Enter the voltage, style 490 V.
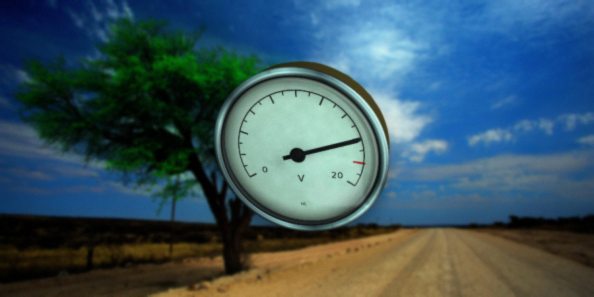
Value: 16 V
